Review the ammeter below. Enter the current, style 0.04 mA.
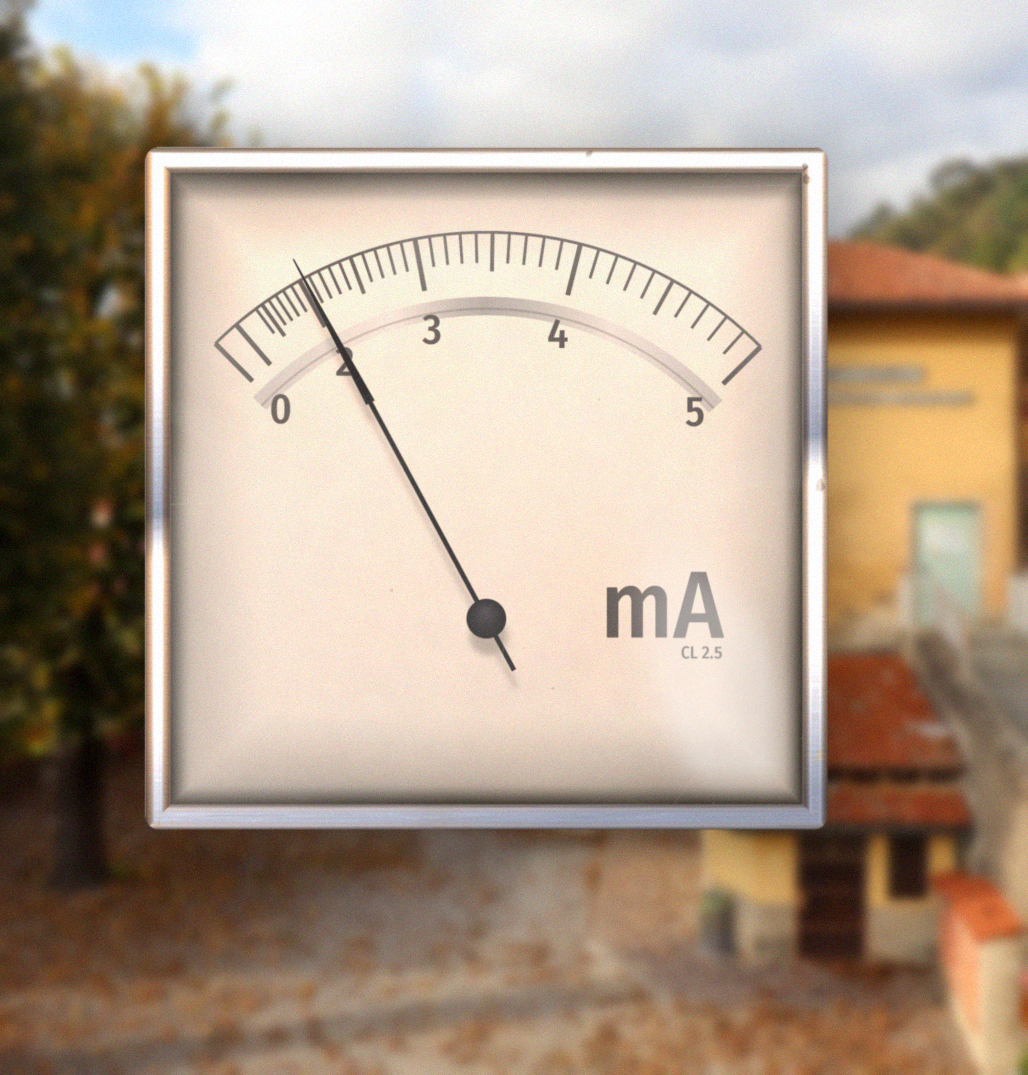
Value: 2.05 mA
